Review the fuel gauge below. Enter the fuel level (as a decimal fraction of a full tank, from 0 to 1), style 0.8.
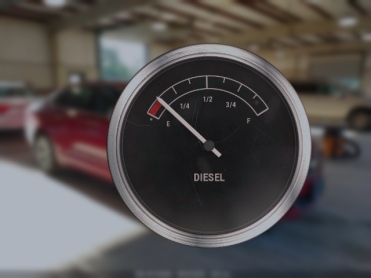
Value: 0.125
